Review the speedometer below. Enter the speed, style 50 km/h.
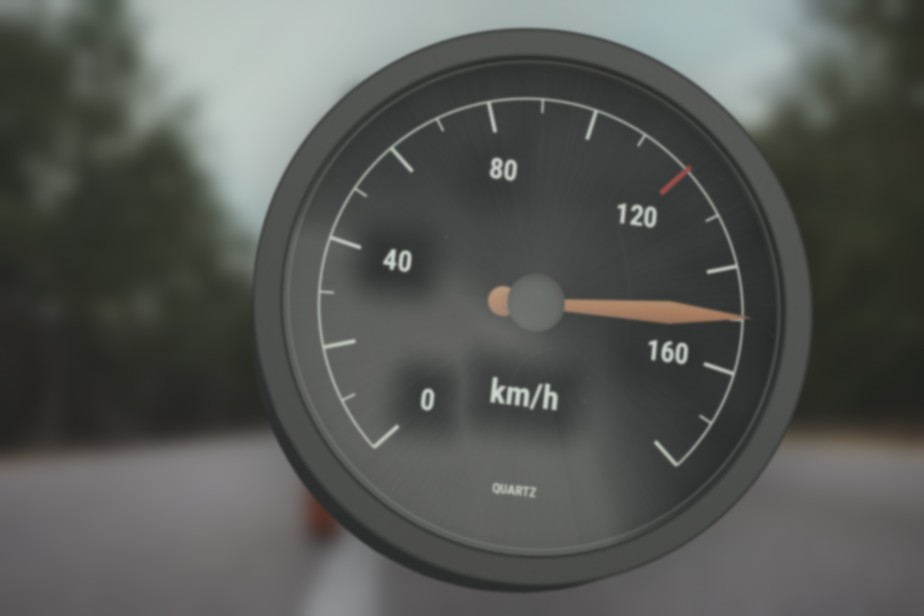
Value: 150 km/h
